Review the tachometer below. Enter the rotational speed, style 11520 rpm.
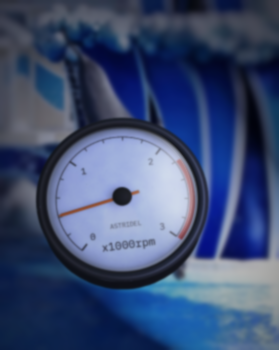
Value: 400 rpm
